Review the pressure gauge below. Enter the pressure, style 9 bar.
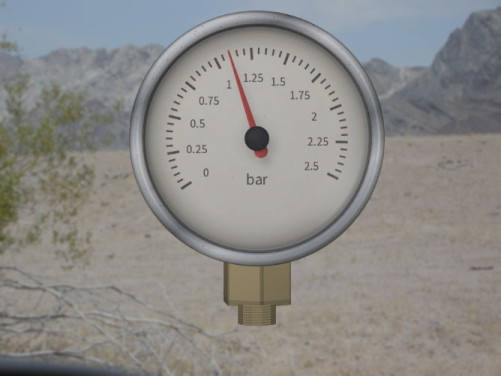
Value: 1.1 bar
